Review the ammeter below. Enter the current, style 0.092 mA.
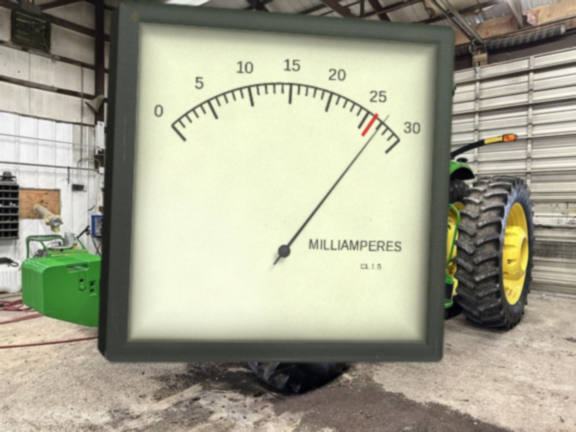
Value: 27 mA
